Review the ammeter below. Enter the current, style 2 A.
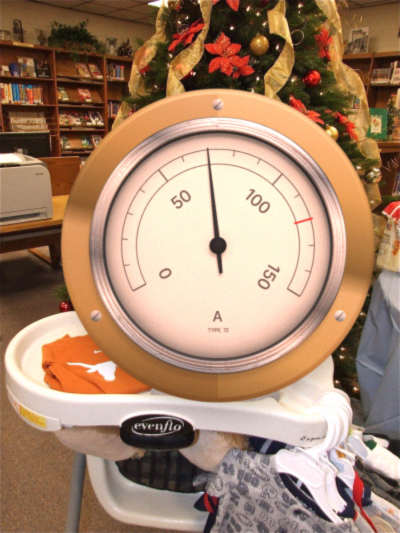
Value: 70 A
